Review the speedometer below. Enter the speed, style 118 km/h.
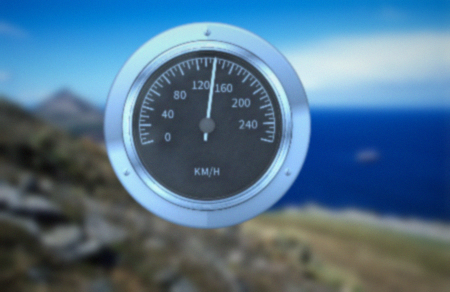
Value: 140 km/h
